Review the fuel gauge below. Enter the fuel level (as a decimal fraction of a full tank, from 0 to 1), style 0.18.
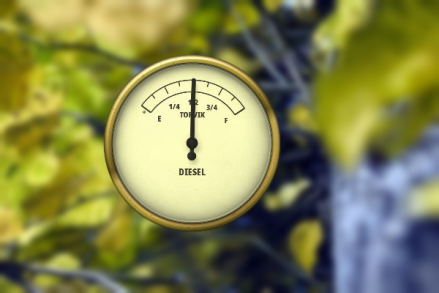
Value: 0.5
